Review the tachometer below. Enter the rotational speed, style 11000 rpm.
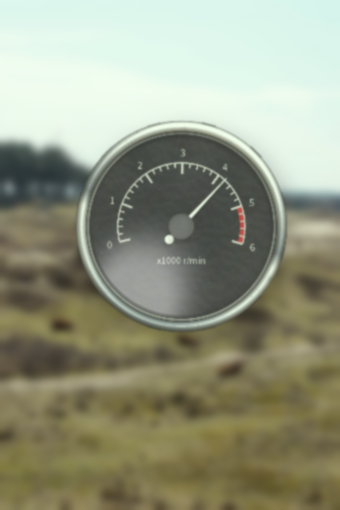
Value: 4200 rpm
